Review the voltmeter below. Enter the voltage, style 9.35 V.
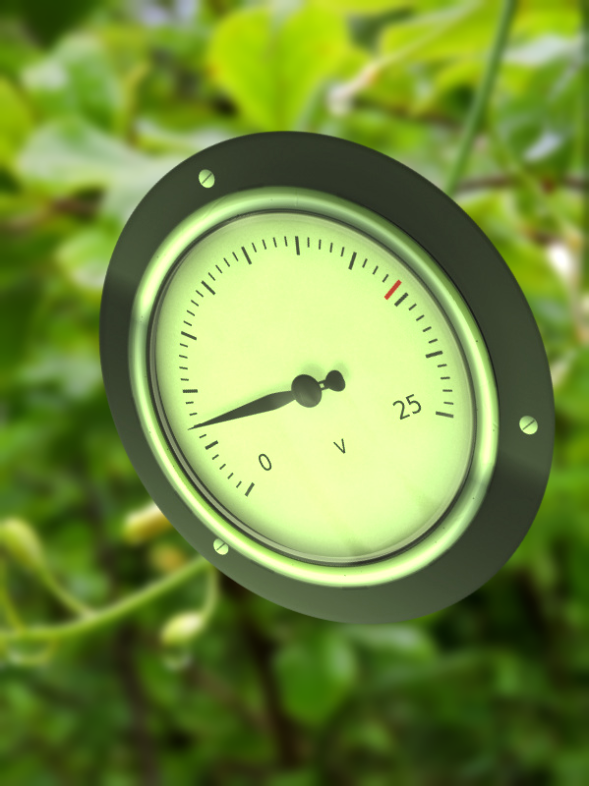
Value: 3.5 V
